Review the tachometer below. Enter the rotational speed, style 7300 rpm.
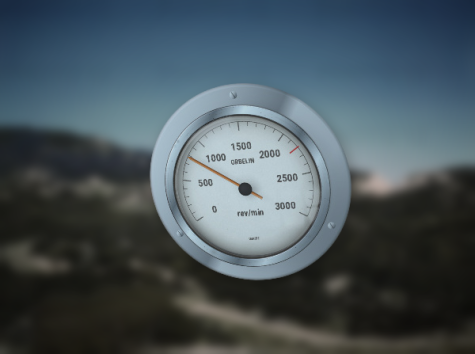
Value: 800 rpm
